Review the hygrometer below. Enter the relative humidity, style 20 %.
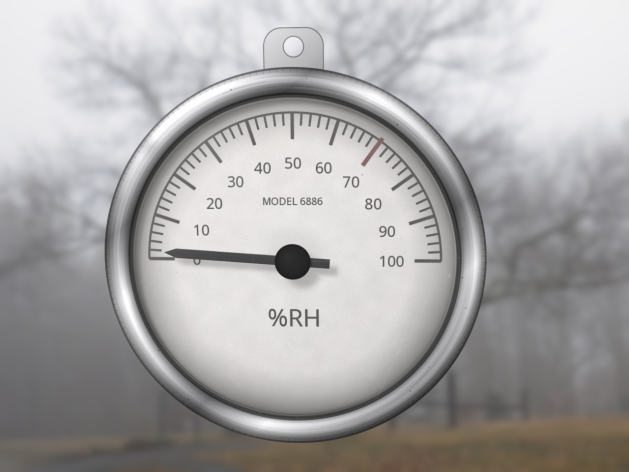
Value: 2 %
